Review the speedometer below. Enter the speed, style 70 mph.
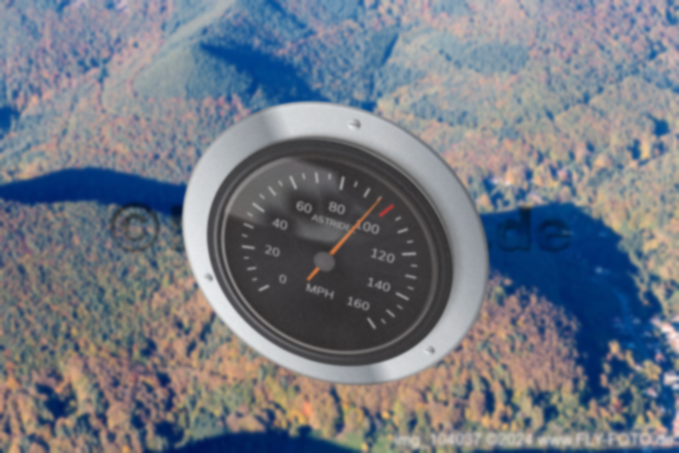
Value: 95 mph
